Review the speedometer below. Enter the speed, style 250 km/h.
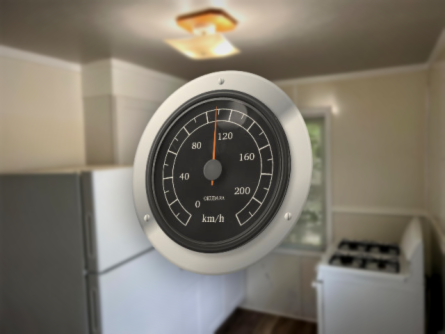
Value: 110 km/h
